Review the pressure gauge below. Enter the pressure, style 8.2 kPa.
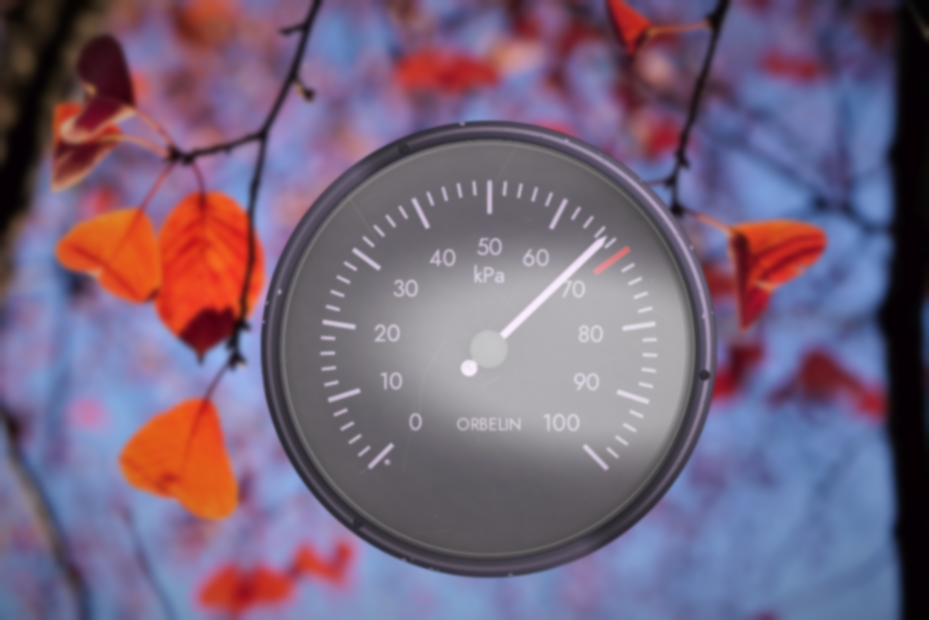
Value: 67 kPa
